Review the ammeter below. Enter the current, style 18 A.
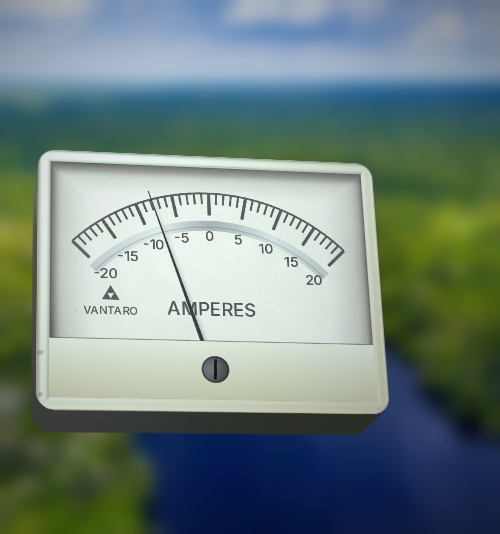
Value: -8 A
